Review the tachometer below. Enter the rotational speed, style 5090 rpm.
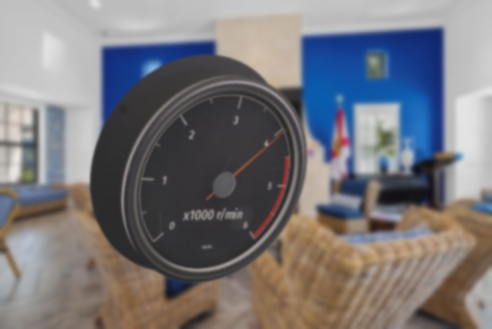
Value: 4000 rpm
